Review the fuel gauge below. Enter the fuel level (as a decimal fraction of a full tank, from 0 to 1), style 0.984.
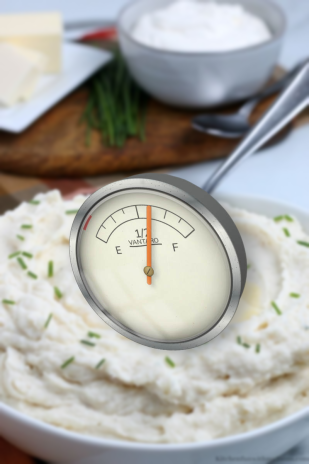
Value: 0.625
